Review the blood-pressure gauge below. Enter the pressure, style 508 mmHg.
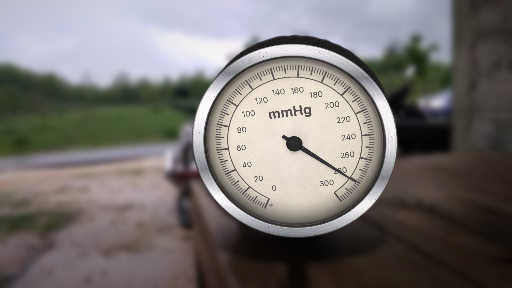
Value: 280 mmHg
